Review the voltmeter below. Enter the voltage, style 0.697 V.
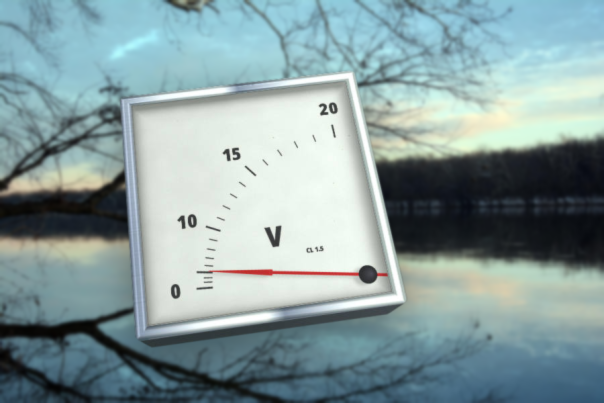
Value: 5 V
